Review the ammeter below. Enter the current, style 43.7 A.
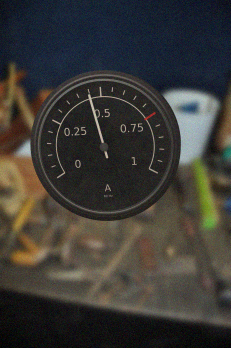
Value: 0.45 A
